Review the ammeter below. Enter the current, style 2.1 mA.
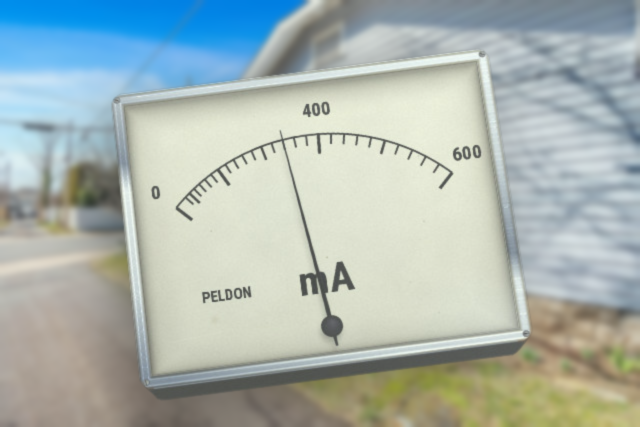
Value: 340 mA
